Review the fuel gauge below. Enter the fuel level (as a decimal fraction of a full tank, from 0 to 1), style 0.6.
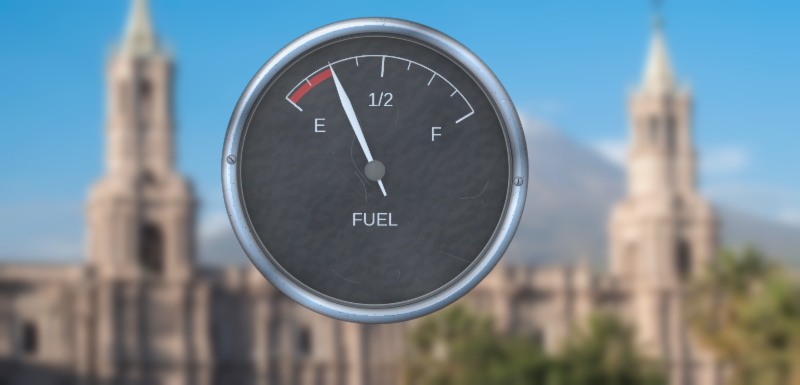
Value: 0.25
